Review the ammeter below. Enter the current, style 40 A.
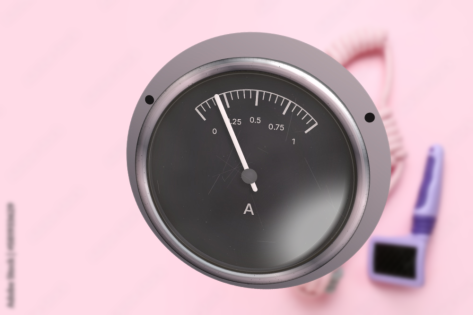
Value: 0.2 A
